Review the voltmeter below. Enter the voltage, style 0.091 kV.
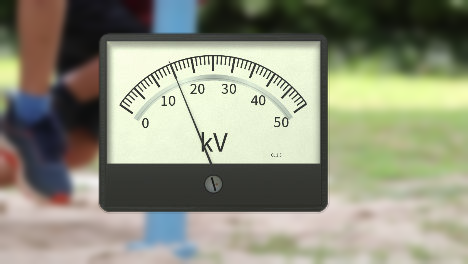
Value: 15 kV
